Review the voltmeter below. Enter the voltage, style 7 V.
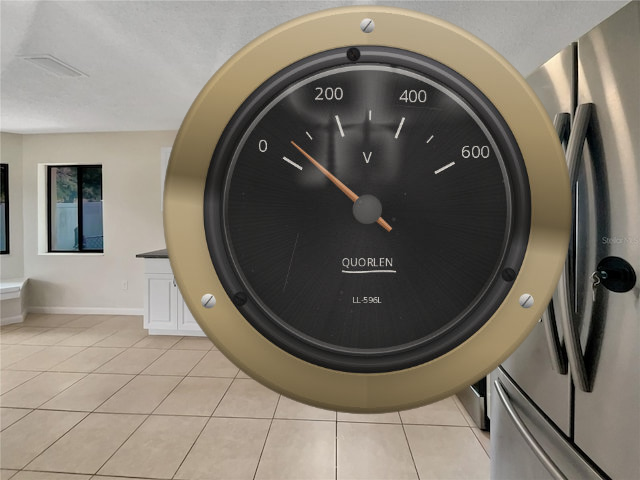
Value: 50 V
